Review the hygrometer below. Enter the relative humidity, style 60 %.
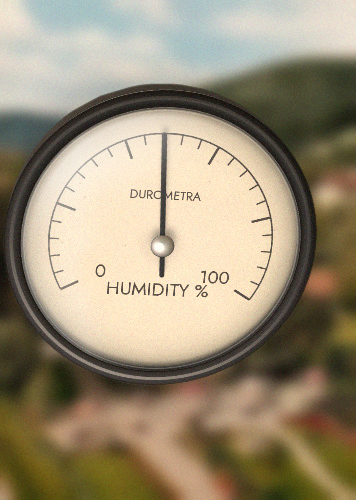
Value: 48 %
